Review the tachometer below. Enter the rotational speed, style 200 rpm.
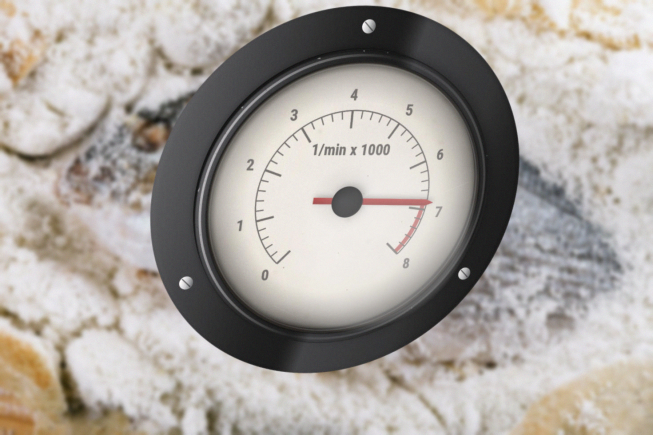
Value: 6800 rpm
